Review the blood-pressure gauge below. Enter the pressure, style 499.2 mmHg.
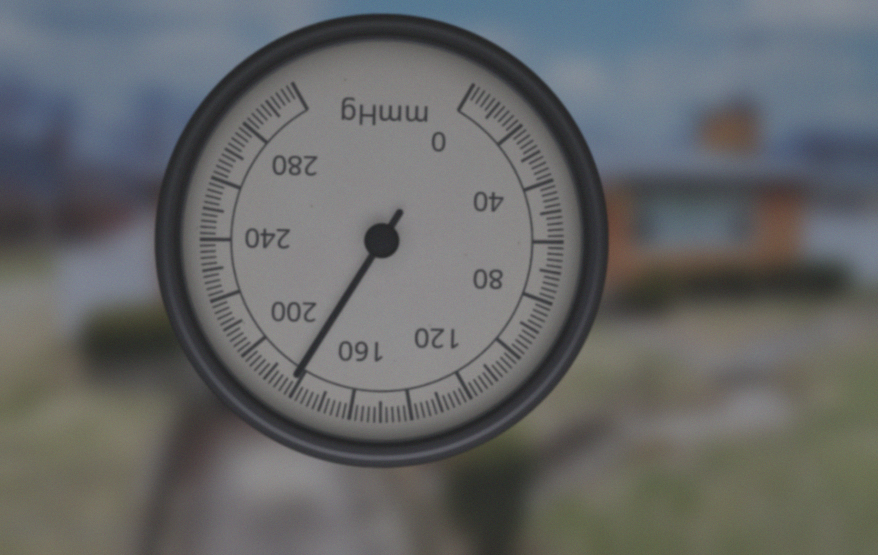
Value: 182 mmHg
